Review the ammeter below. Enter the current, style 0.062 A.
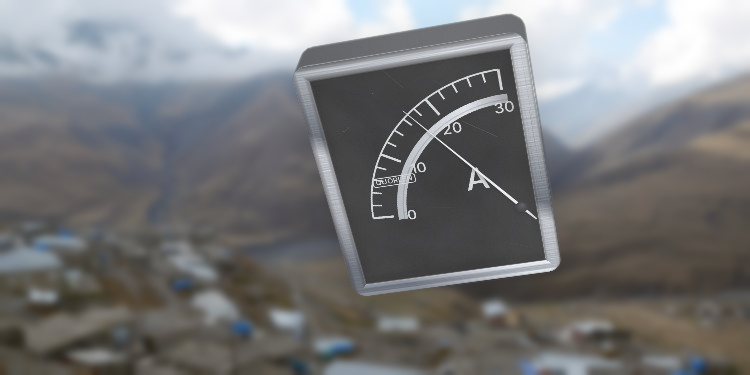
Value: 17 A
